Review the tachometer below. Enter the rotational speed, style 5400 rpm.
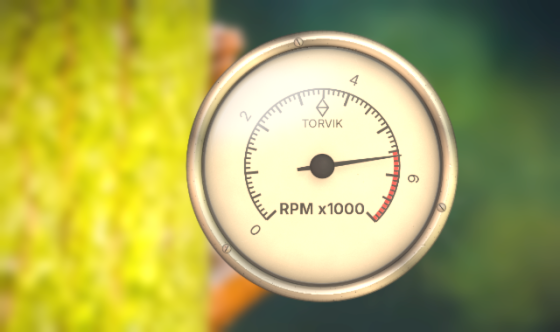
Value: 5600 rpm
